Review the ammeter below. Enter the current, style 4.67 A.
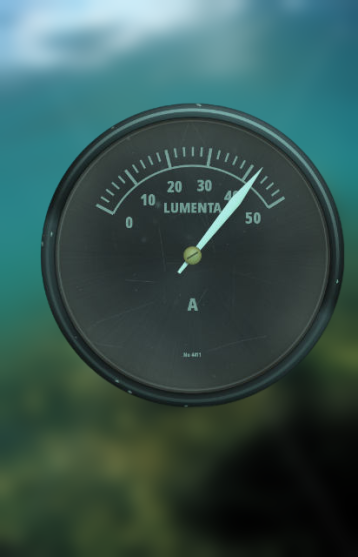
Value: 42 A
